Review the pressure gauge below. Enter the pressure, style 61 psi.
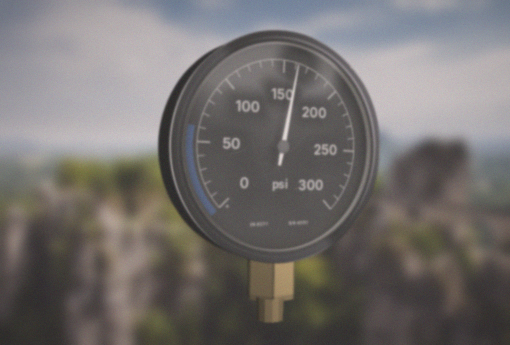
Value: 160 psi
